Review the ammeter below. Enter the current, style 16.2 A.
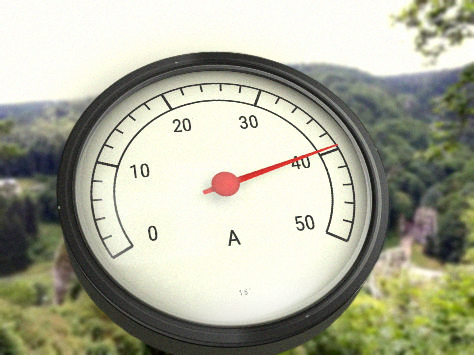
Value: 40 A
